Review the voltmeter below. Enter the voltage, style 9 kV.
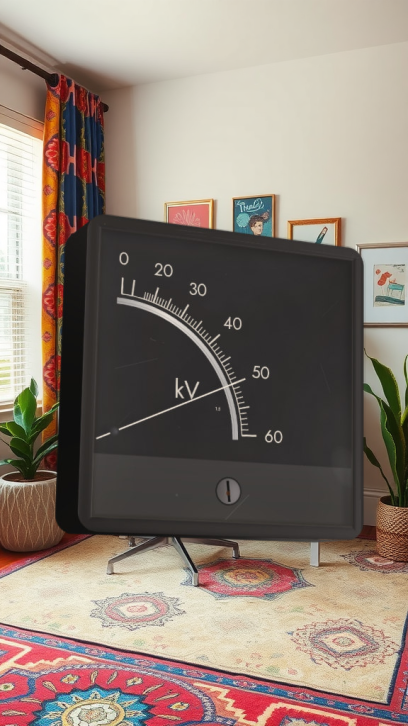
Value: 50 kV
